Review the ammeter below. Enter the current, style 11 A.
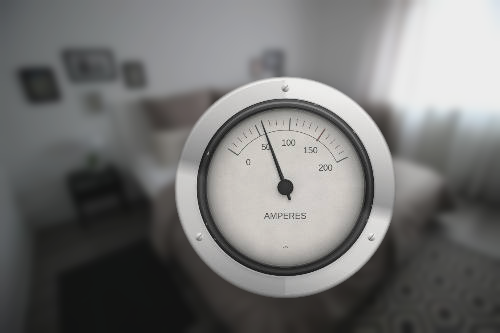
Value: 60 A
